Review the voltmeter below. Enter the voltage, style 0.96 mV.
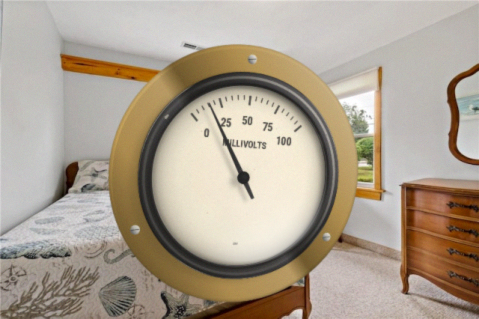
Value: 15 mV
